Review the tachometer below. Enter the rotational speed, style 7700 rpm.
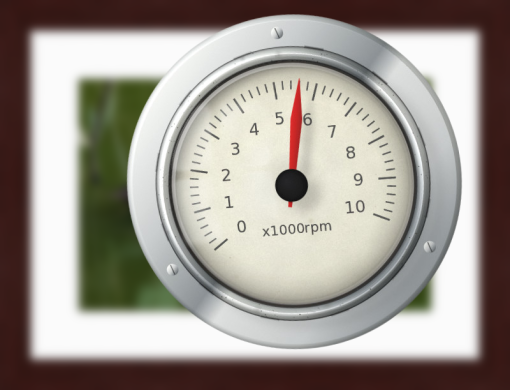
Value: 5600 rpm
